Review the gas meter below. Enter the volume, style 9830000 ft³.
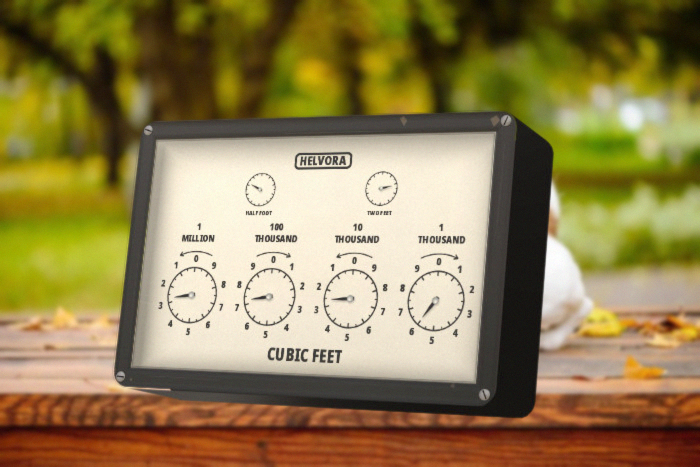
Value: 272600 ft³
